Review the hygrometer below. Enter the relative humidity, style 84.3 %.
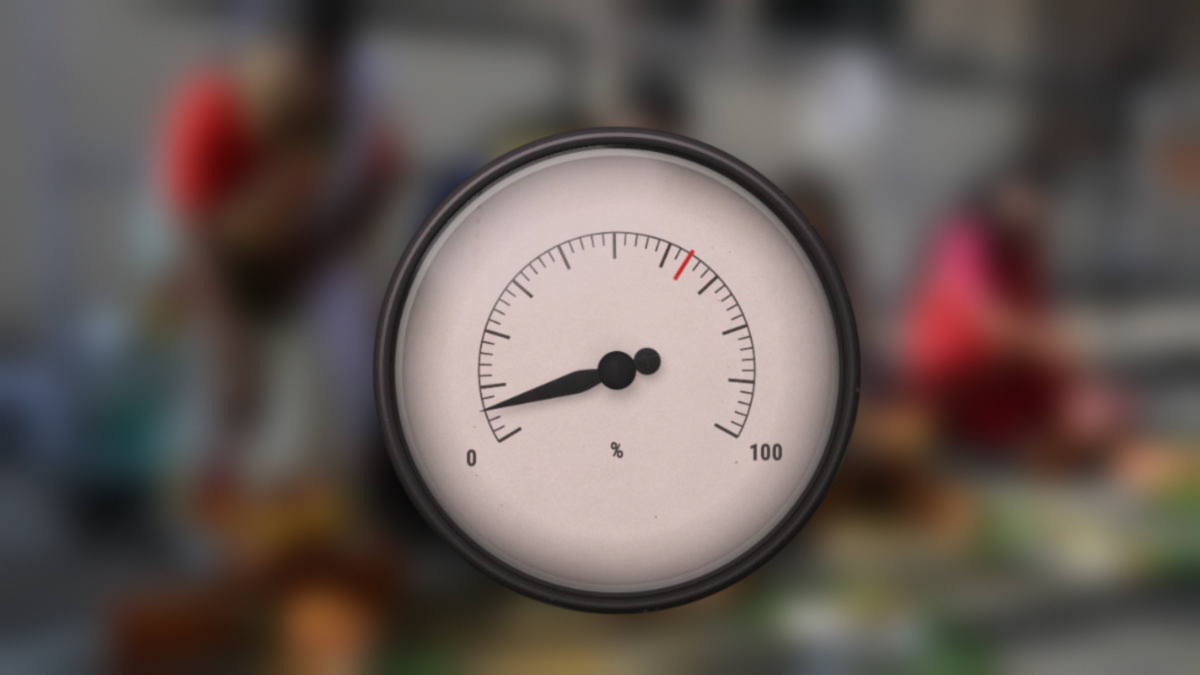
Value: 6 %
